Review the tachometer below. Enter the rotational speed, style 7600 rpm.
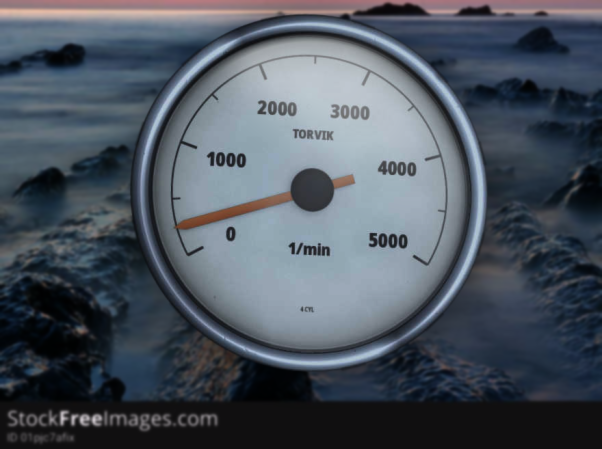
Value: 250 rpm
